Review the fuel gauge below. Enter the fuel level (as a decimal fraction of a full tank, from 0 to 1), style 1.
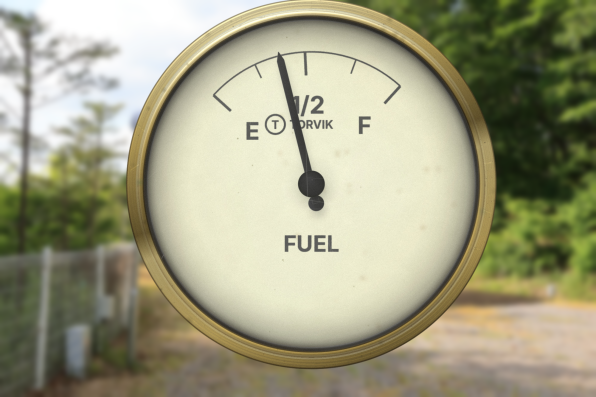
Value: 0.375
